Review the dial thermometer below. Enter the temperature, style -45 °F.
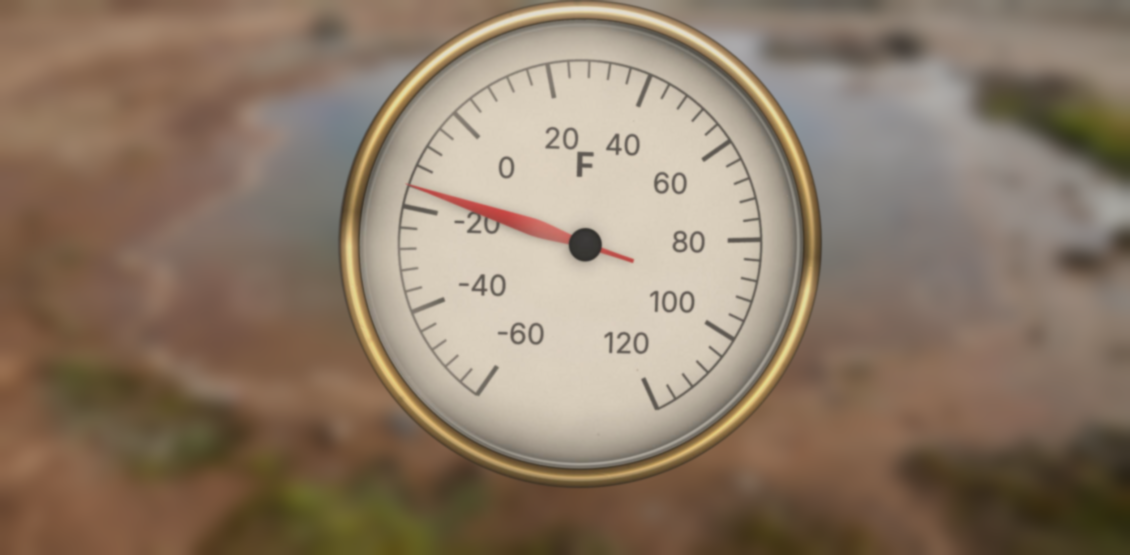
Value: -16 °F
